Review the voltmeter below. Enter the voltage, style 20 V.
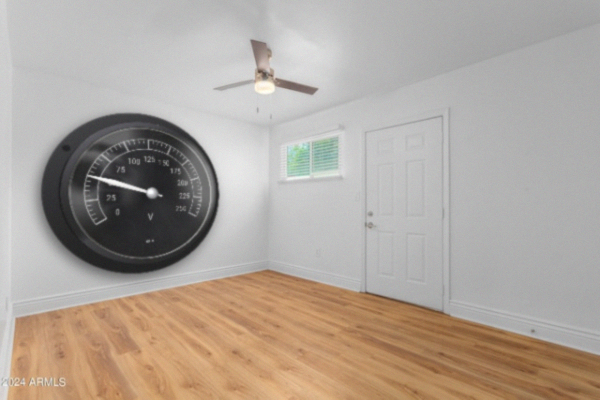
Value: 50 V
